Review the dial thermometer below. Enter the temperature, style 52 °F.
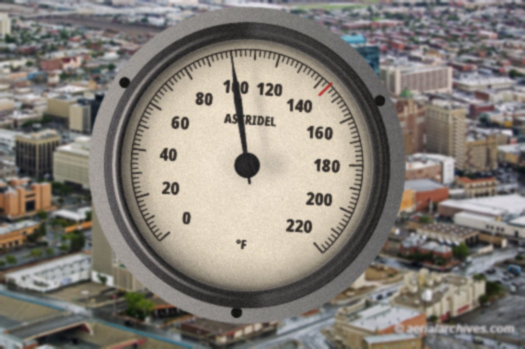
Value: 100 °F
